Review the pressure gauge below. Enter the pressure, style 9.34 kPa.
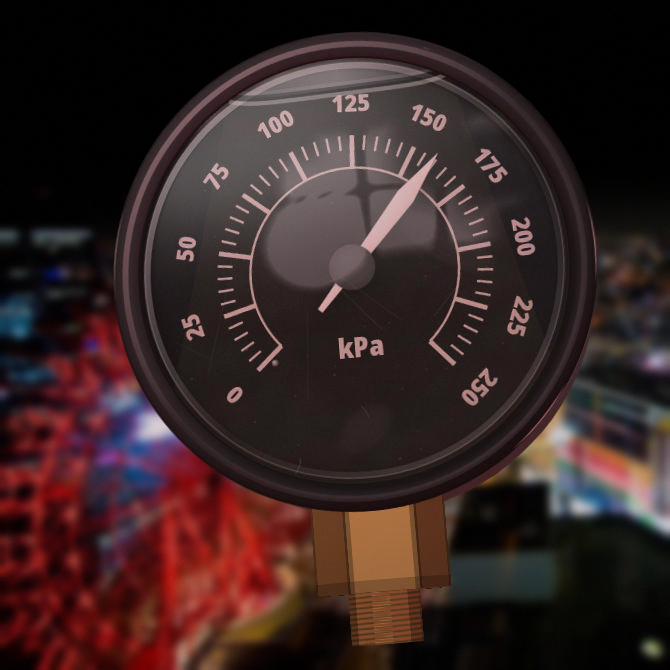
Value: 160 kPa
